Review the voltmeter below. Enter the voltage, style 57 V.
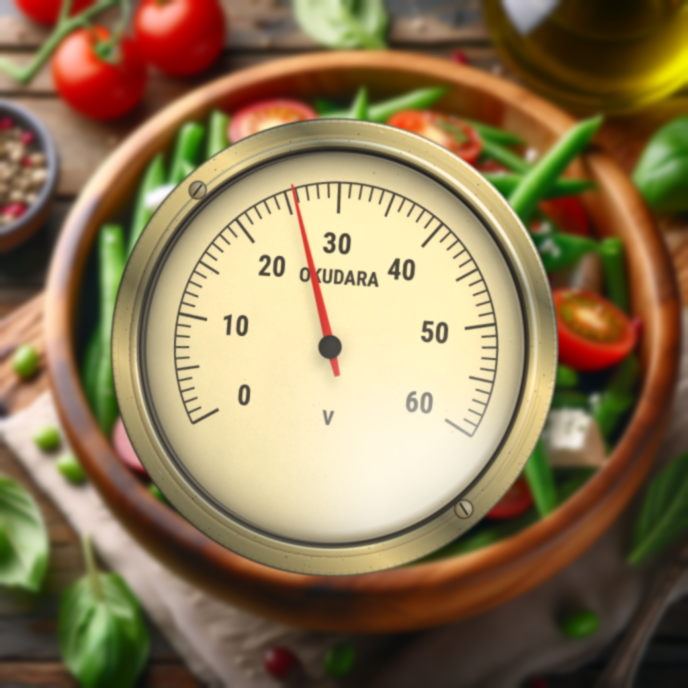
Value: 26 V
